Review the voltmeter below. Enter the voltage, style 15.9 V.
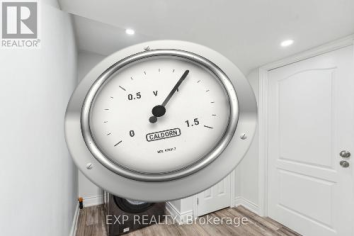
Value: 1 V
